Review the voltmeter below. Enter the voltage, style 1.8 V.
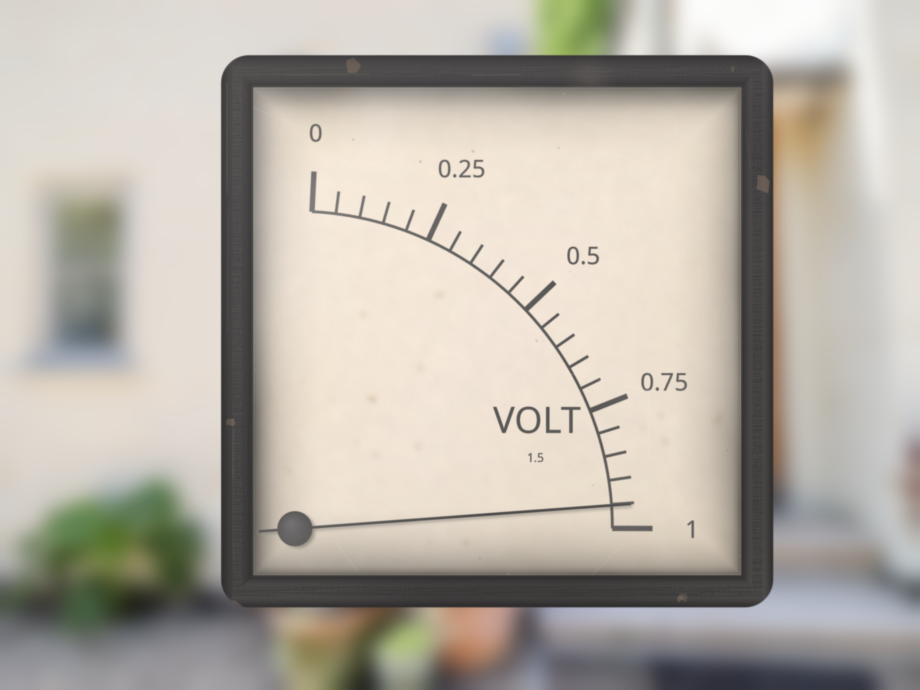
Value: 0.95 V
